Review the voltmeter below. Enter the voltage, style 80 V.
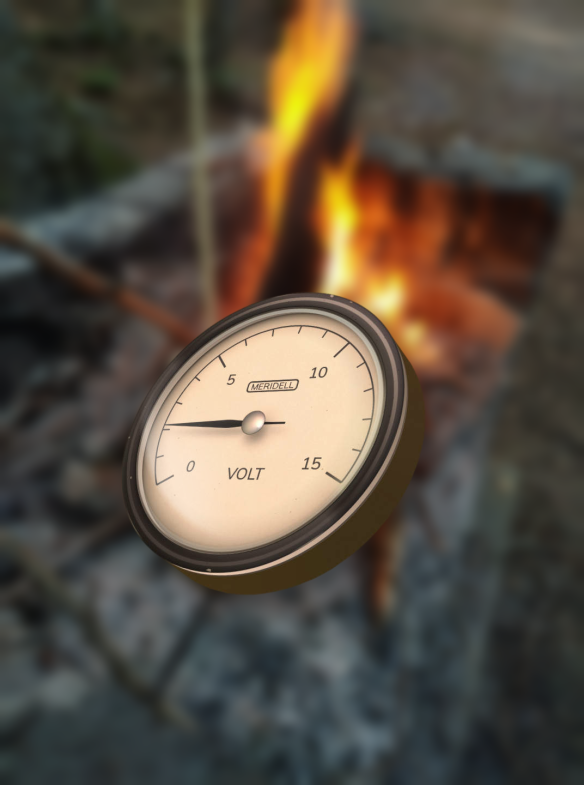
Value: 2 V
